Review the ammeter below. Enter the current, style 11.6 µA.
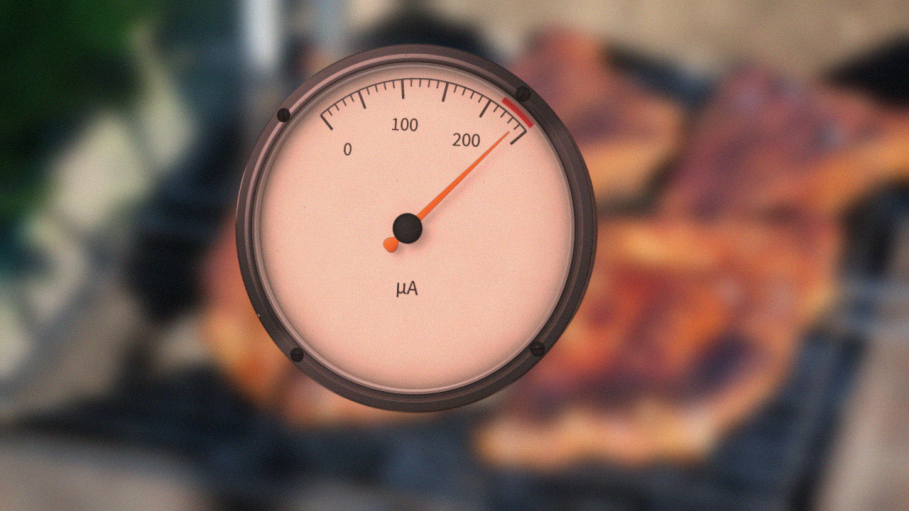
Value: 240 µA
